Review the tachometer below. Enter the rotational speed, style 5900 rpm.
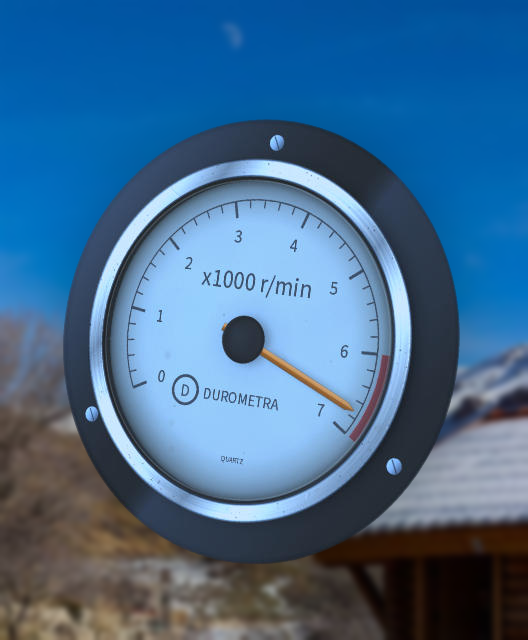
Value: 6700 rpm
